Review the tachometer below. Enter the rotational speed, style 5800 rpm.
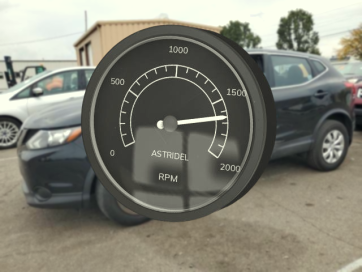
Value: 1650 rpm
